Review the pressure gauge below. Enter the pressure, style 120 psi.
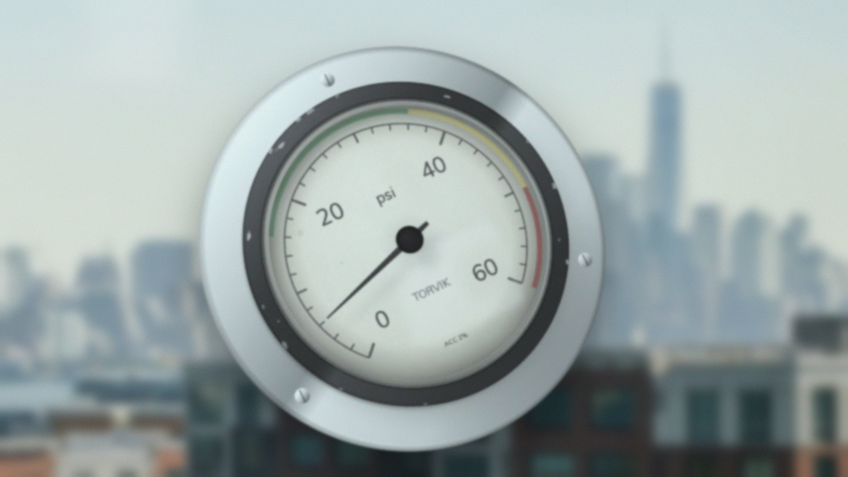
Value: 6 psi
